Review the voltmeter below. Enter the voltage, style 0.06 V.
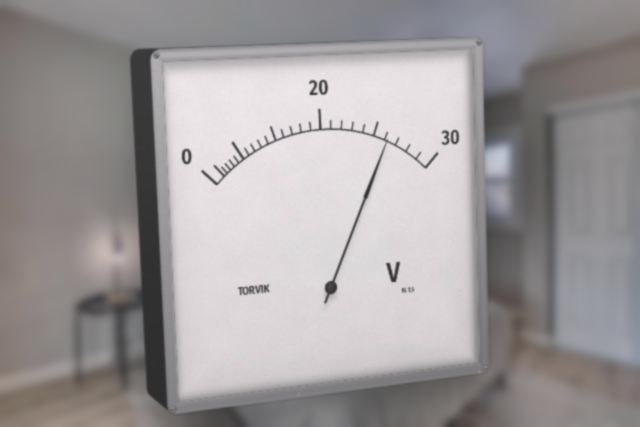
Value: 26 V
